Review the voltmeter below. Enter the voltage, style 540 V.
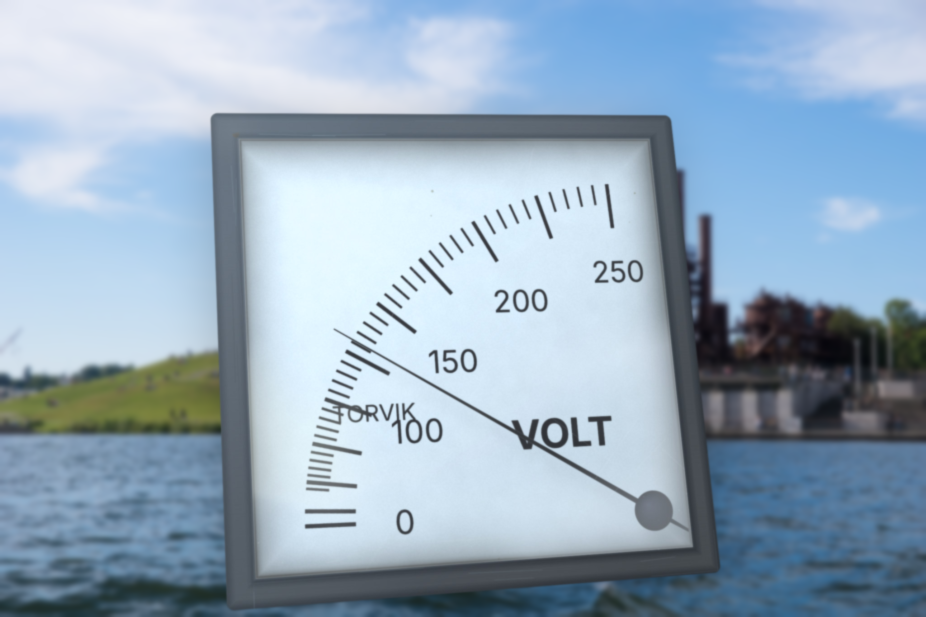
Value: 130 V
